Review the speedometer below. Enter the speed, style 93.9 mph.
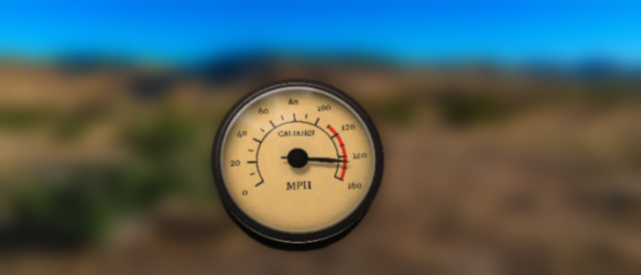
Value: 145 mph
